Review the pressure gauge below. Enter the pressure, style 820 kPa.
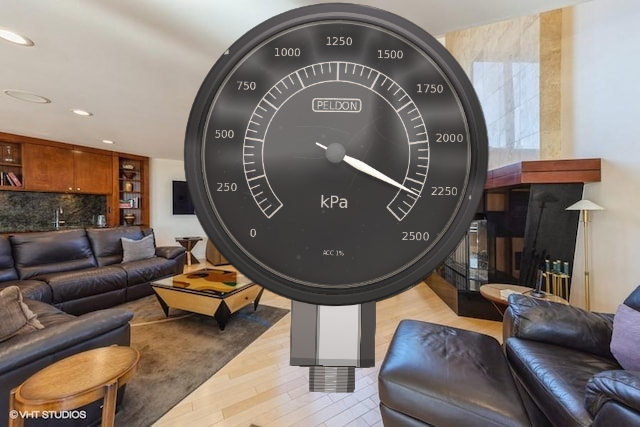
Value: 2325 kPa
